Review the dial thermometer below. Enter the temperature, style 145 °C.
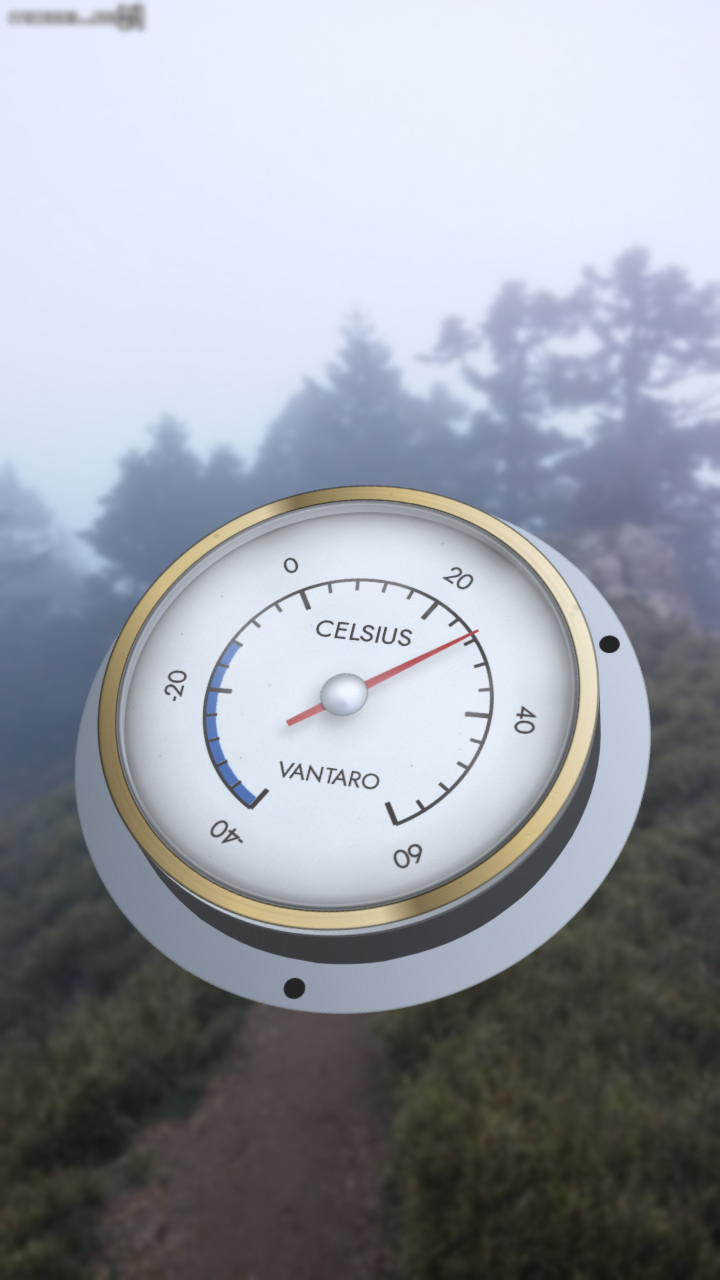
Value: 28 °C
